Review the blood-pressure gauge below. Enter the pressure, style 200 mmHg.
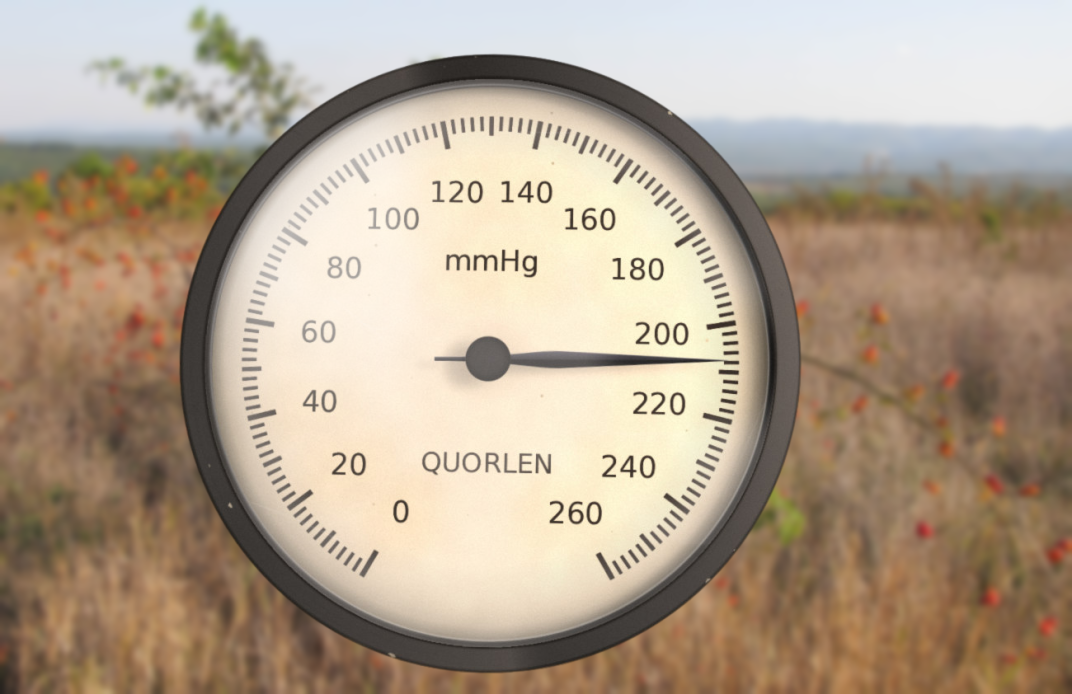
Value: 208 mmHg
